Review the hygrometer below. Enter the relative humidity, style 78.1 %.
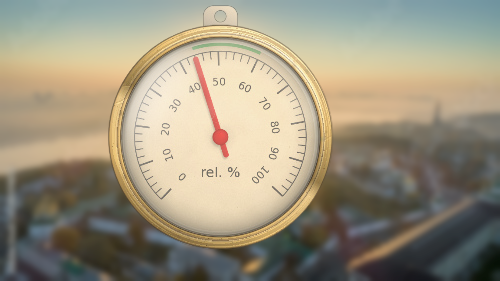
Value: 44 %
